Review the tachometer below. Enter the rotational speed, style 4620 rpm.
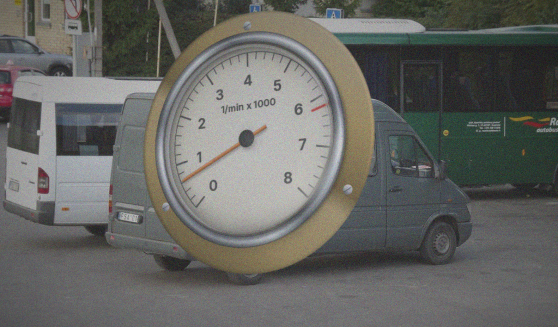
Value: 600 rpm
